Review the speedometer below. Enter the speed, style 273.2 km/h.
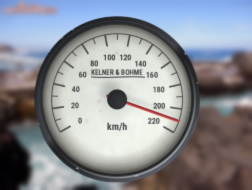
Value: 210 km/h
